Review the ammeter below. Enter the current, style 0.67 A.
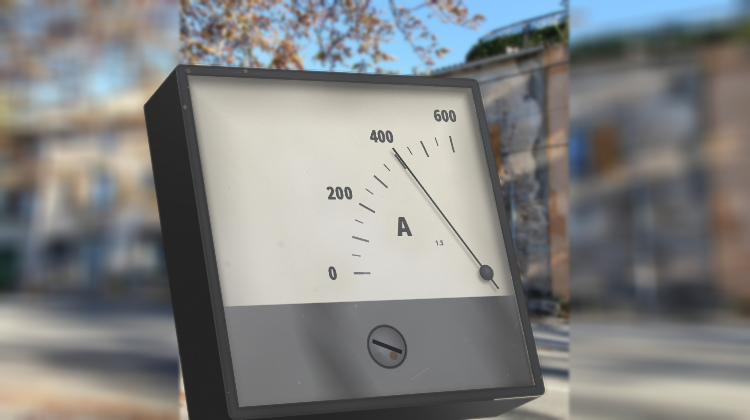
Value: 400 A
